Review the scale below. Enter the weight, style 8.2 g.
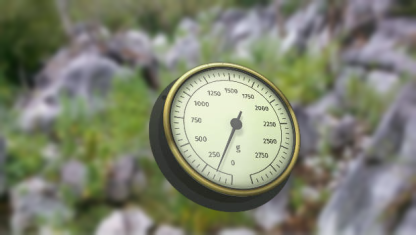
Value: 150 g
